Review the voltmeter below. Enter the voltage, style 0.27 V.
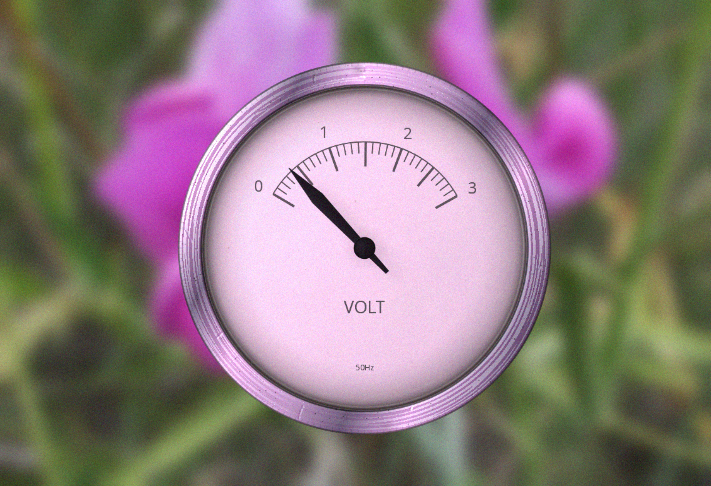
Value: 0.4 V
